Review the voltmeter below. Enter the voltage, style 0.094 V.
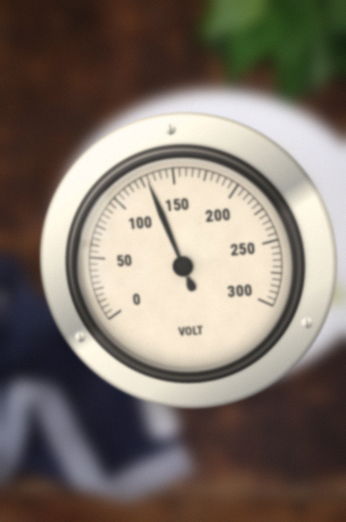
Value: 130 V
